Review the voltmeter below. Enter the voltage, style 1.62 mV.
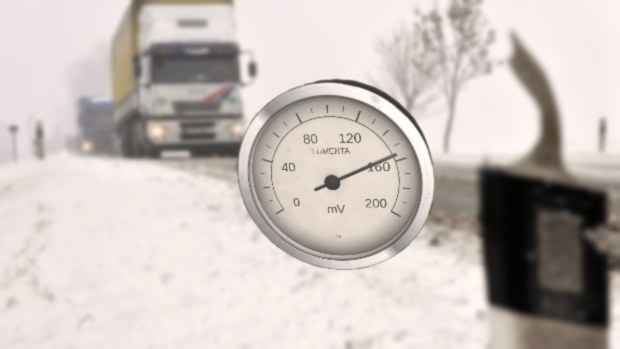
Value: 155 mV
